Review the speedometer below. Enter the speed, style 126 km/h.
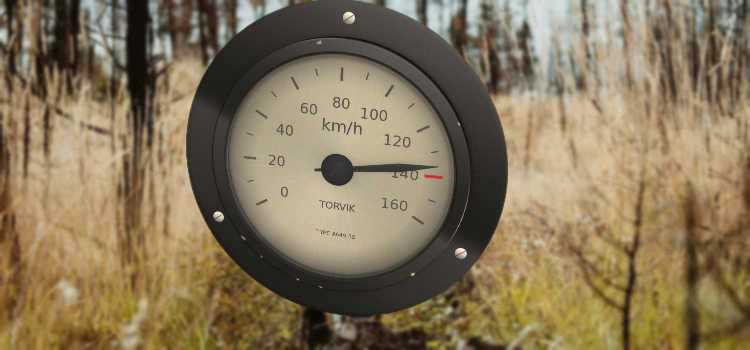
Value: 135 km/h
